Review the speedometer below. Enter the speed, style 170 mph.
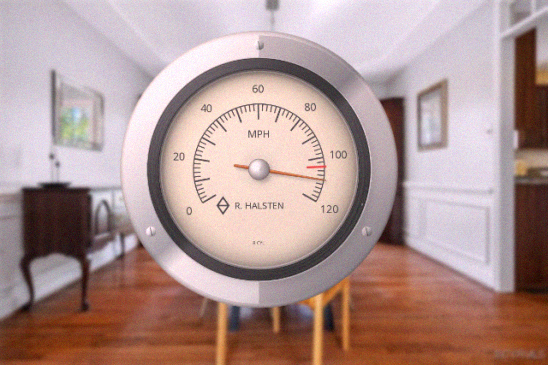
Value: 110 mph
